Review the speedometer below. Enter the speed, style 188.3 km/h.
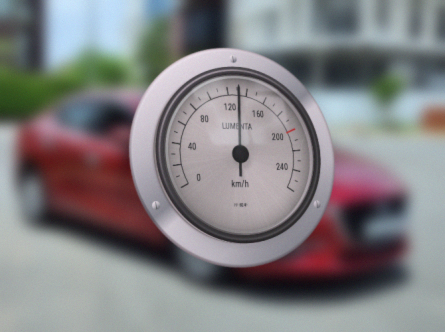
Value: 130 km/h
